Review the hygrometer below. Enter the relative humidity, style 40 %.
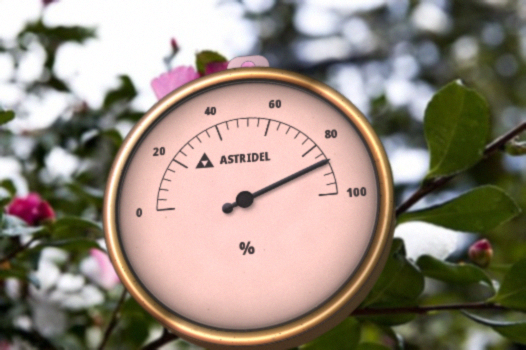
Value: 88 %
